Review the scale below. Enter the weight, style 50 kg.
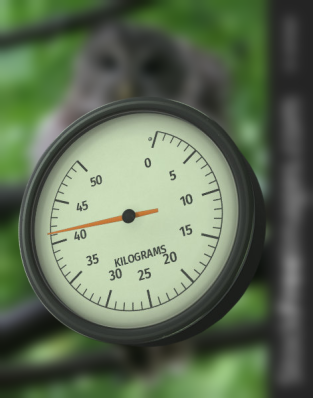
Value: 41 kg
